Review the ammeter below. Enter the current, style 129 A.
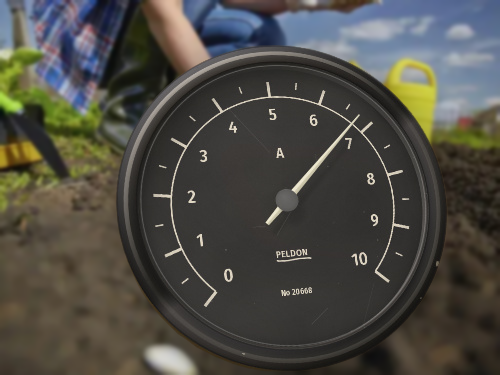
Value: 6.75 A
